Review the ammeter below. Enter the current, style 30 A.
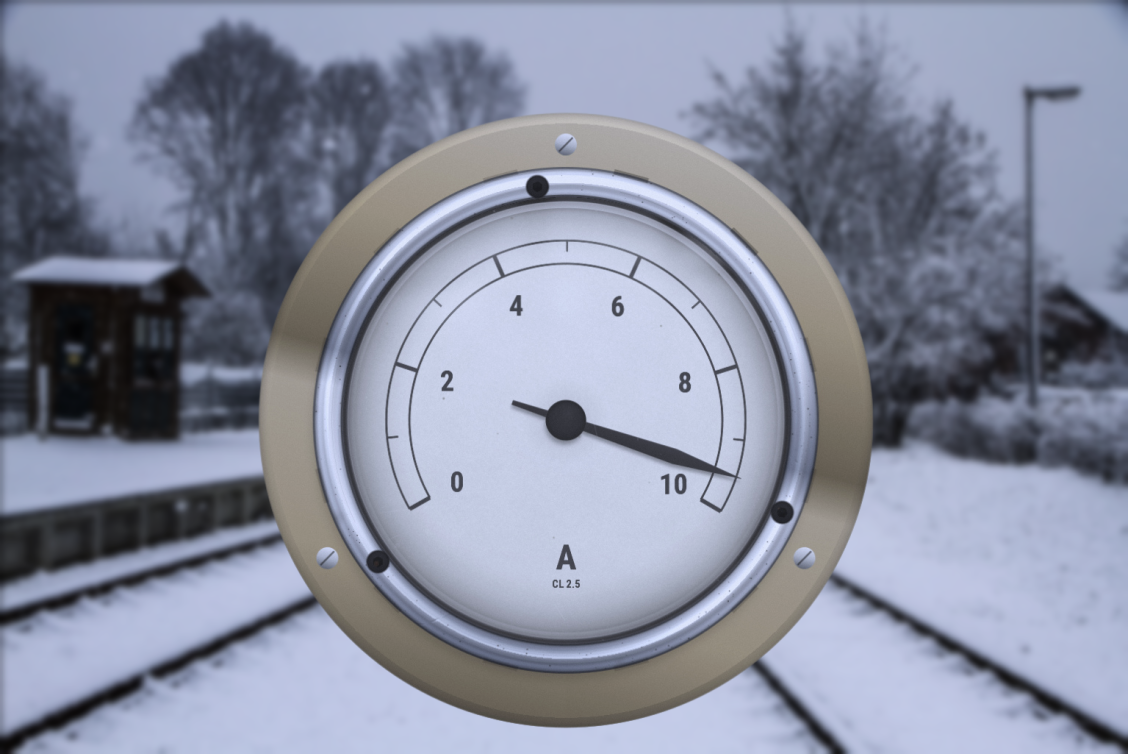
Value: 9.5 A
